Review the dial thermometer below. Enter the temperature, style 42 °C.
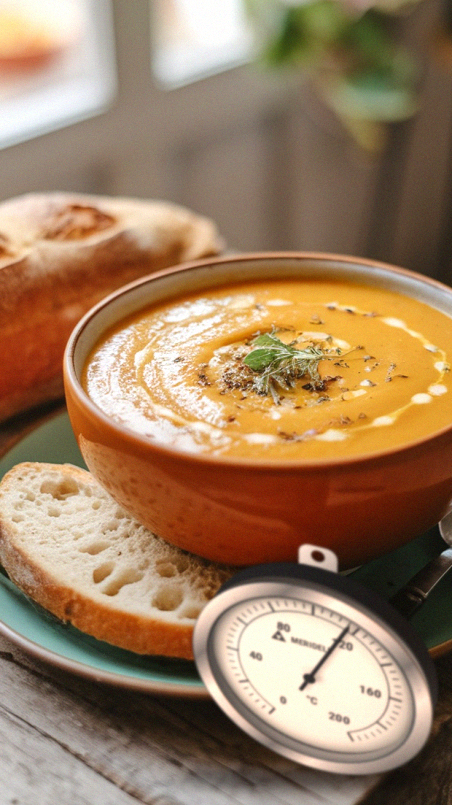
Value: 116 °C
